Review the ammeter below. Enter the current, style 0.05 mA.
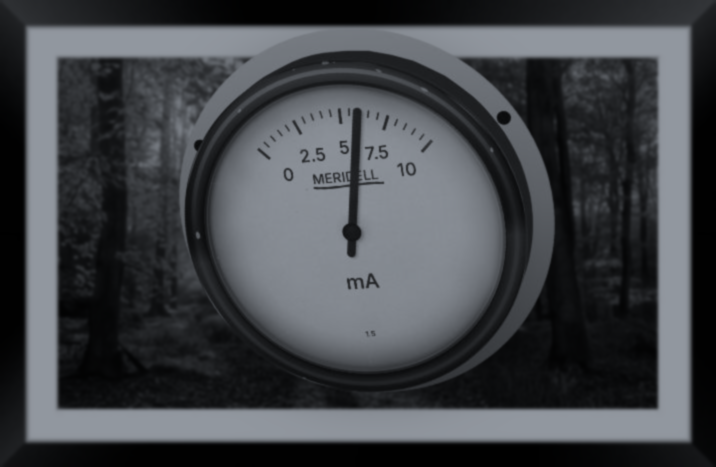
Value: 6 mA
